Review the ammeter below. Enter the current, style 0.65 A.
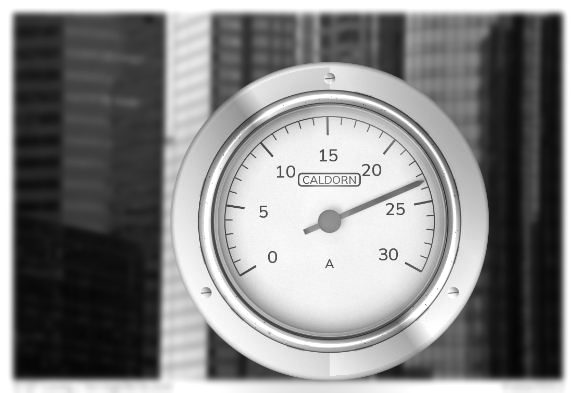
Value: 23.5 A
